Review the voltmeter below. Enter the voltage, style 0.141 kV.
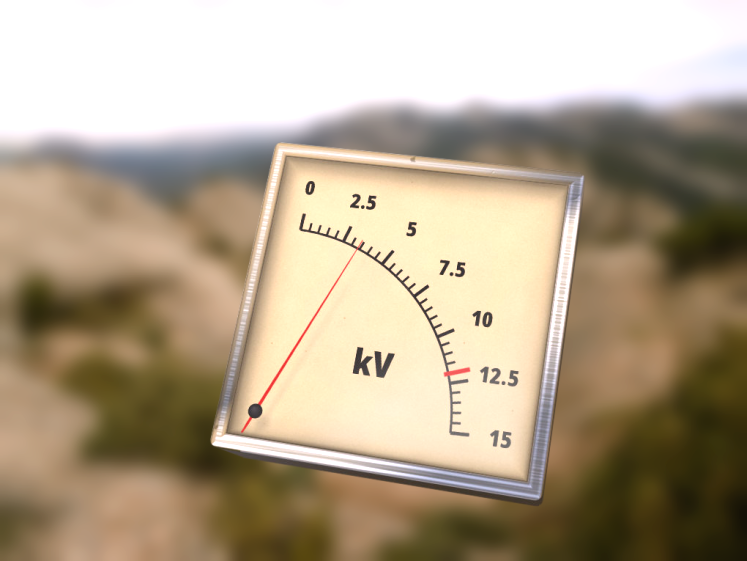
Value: 3.5 kV
